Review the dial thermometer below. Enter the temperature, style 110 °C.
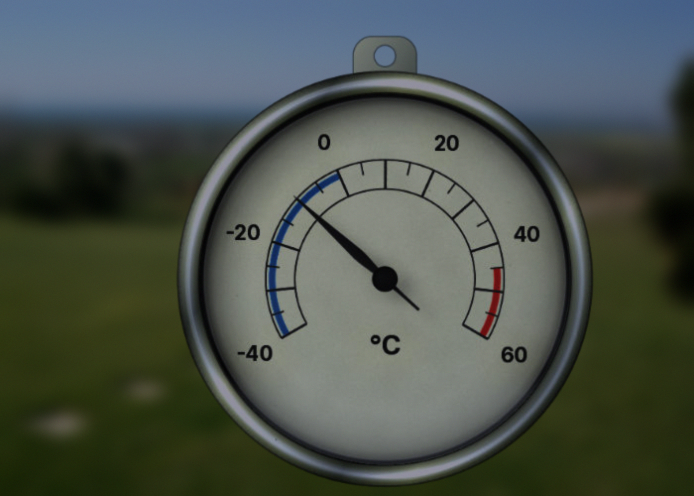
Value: -10 °C
